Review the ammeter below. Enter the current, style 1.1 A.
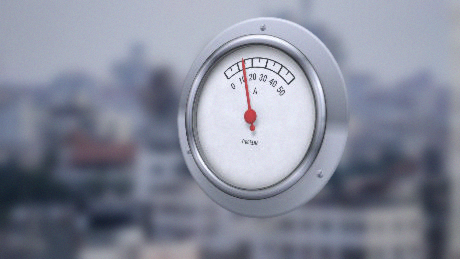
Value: 15 A
